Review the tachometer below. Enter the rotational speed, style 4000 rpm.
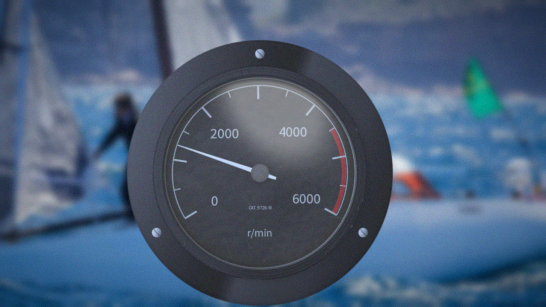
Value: 1250 rpm
